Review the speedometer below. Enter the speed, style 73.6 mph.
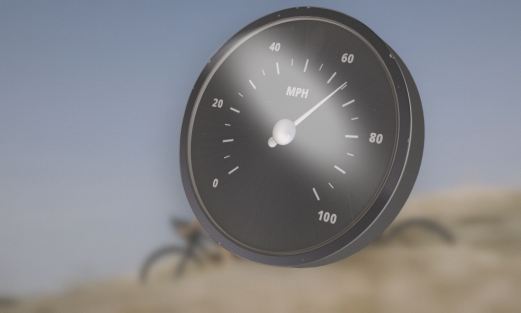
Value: 65 mph
